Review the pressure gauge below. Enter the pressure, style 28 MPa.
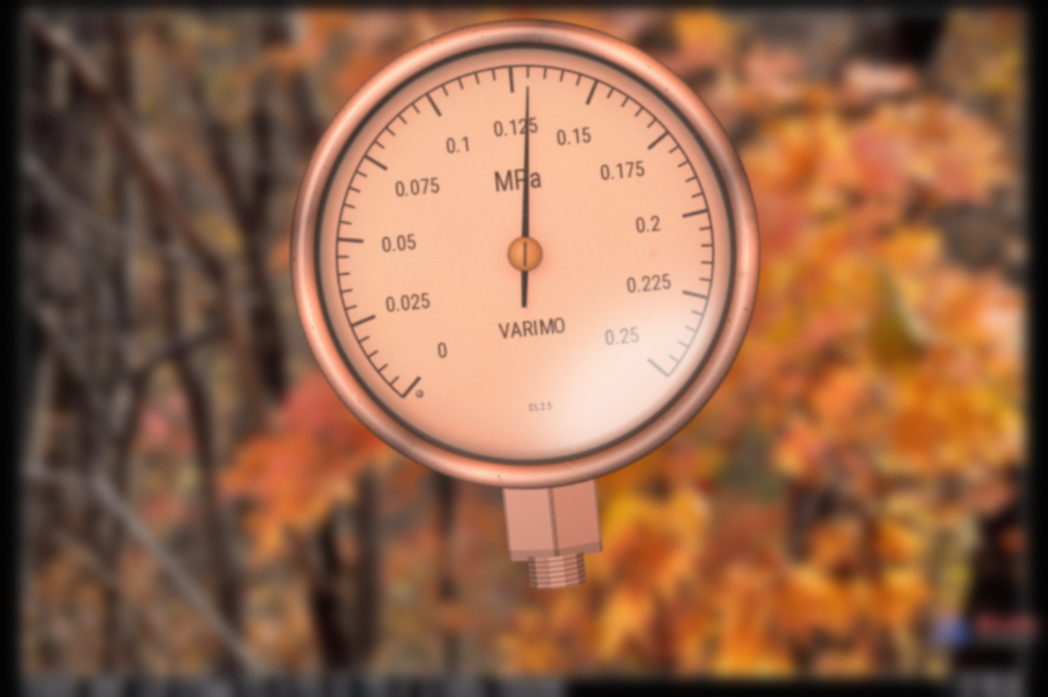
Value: 0.13 MPa
